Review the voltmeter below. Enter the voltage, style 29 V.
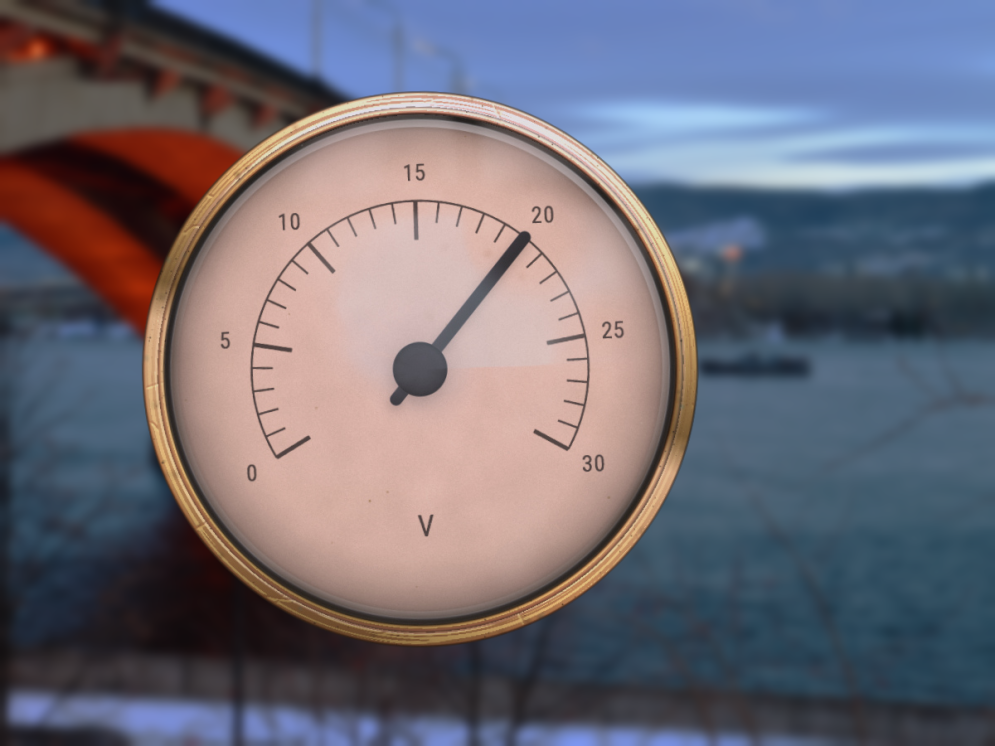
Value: 20 V
